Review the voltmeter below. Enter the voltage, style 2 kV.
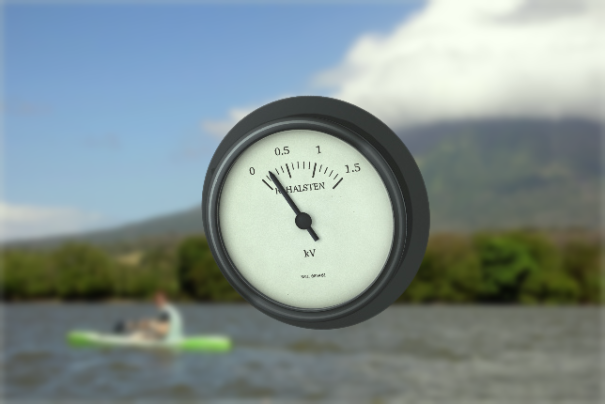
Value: 0.2 kV
